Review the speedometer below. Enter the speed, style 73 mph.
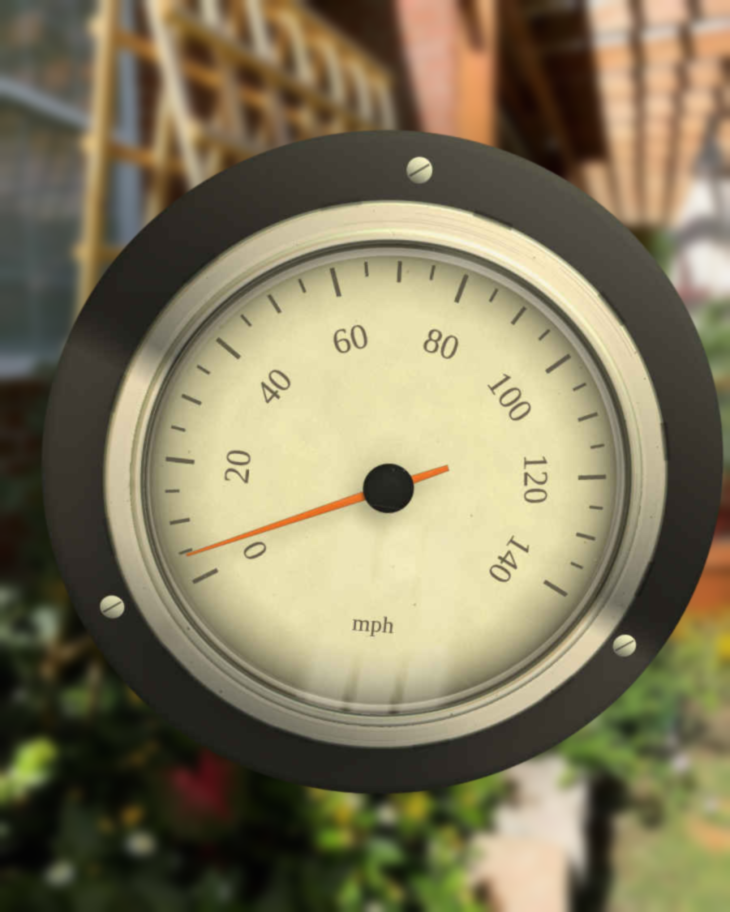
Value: 5 mph
